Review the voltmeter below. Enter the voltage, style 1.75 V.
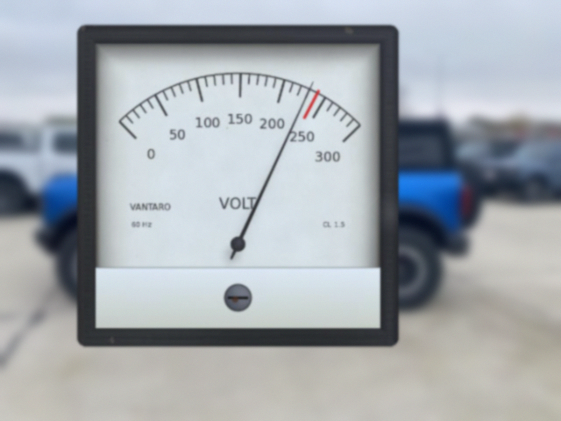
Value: 230 V
